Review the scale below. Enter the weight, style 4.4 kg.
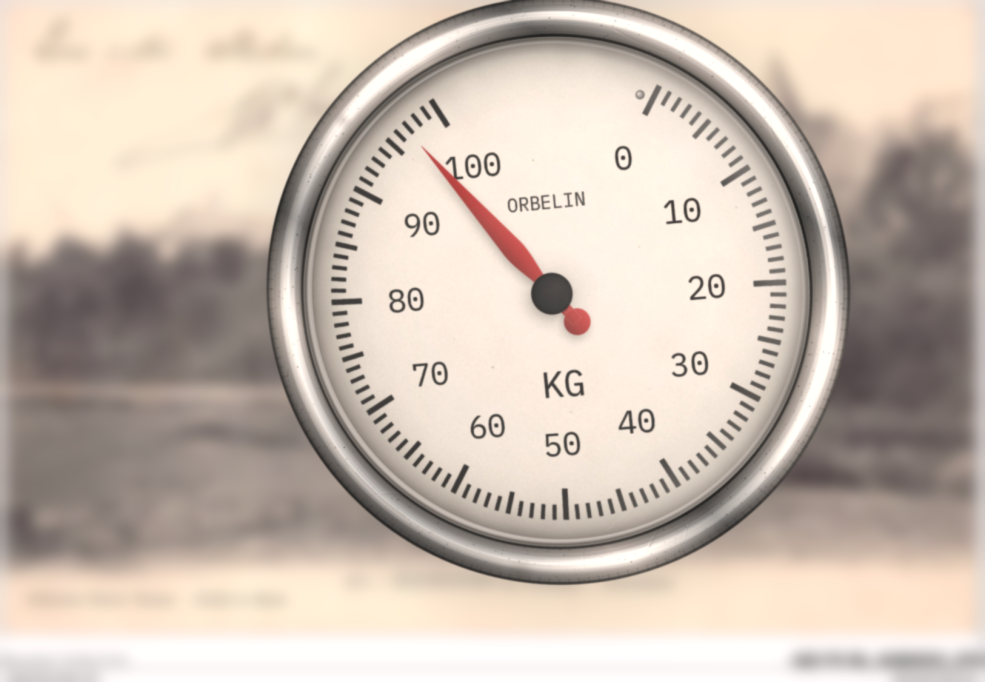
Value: 97 kg
